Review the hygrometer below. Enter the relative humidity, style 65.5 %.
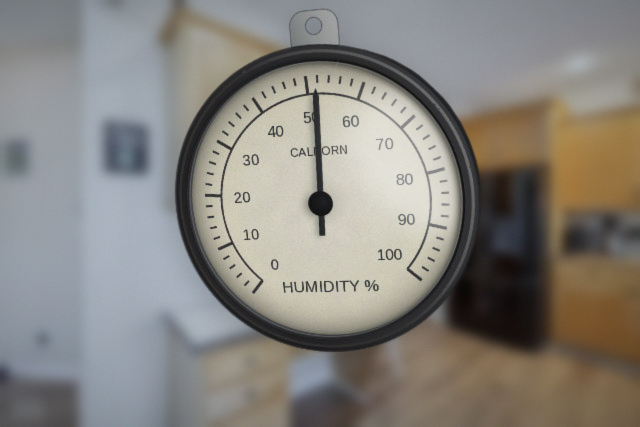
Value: 52 %
